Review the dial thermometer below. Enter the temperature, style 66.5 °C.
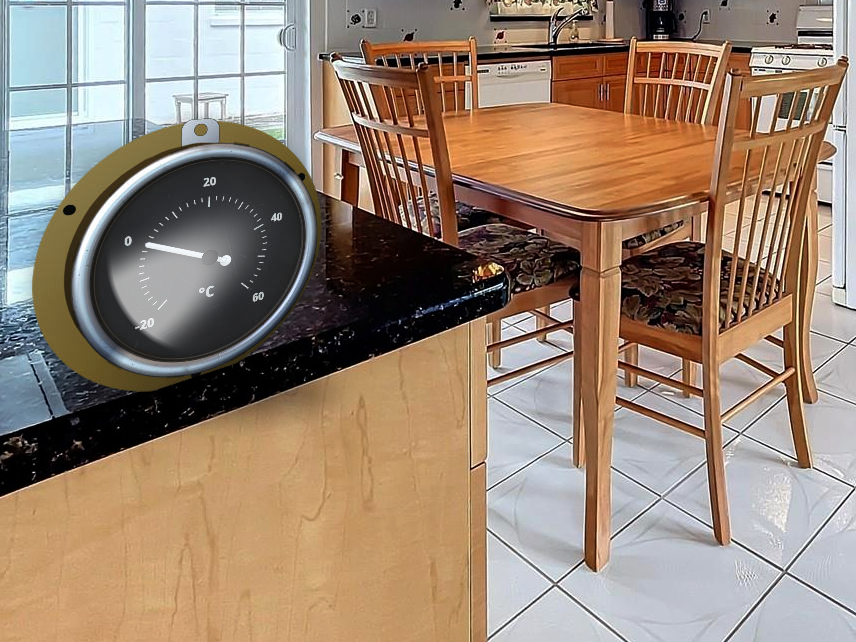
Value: 0 °C
